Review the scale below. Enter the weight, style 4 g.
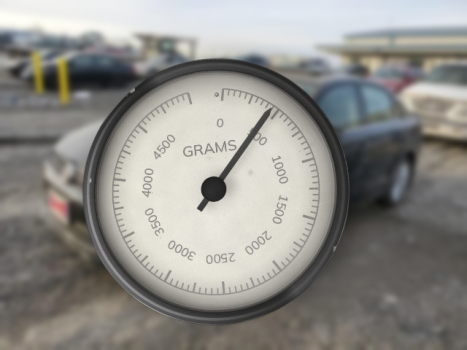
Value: 450 g
